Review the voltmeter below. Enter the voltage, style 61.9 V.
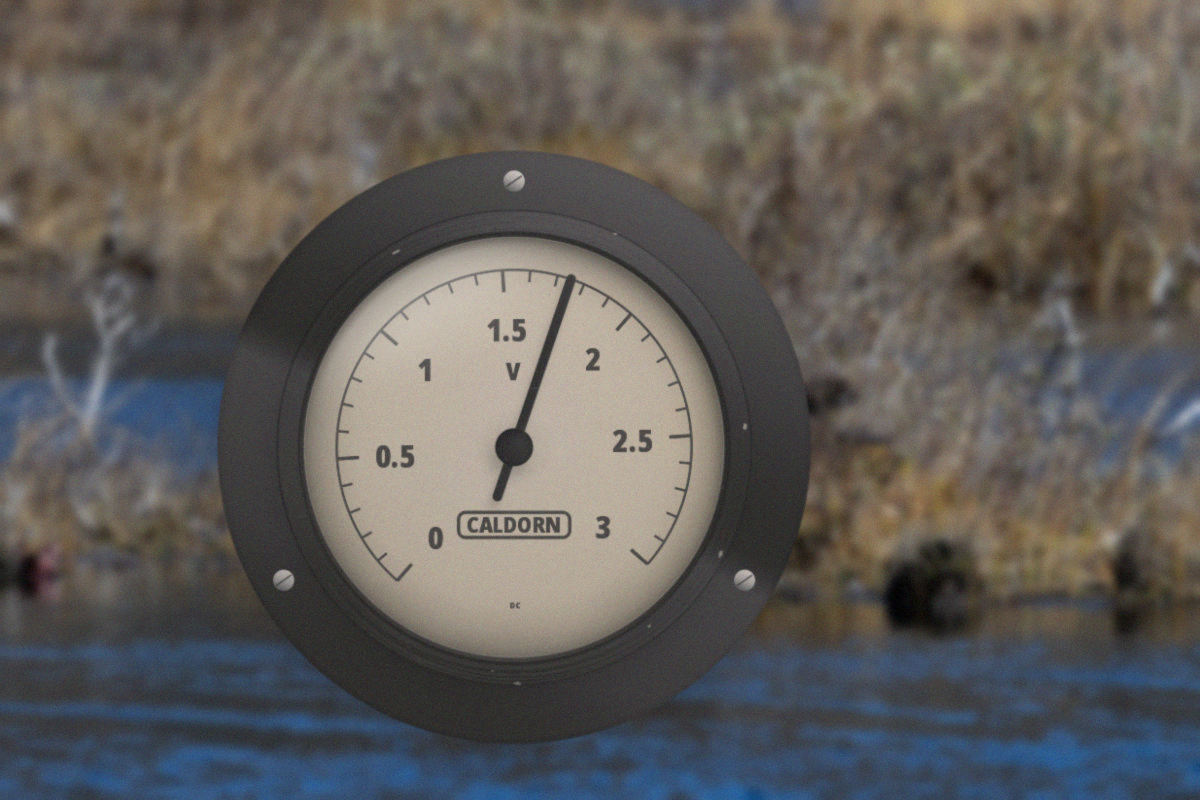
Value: 1.75 V
